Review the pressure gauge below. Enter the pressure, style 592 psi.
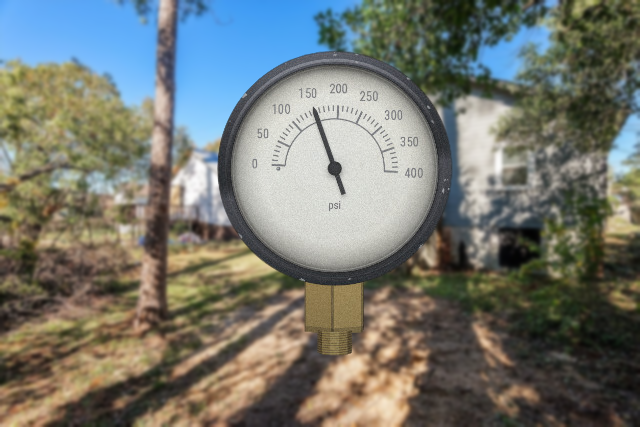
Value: 150 psi
